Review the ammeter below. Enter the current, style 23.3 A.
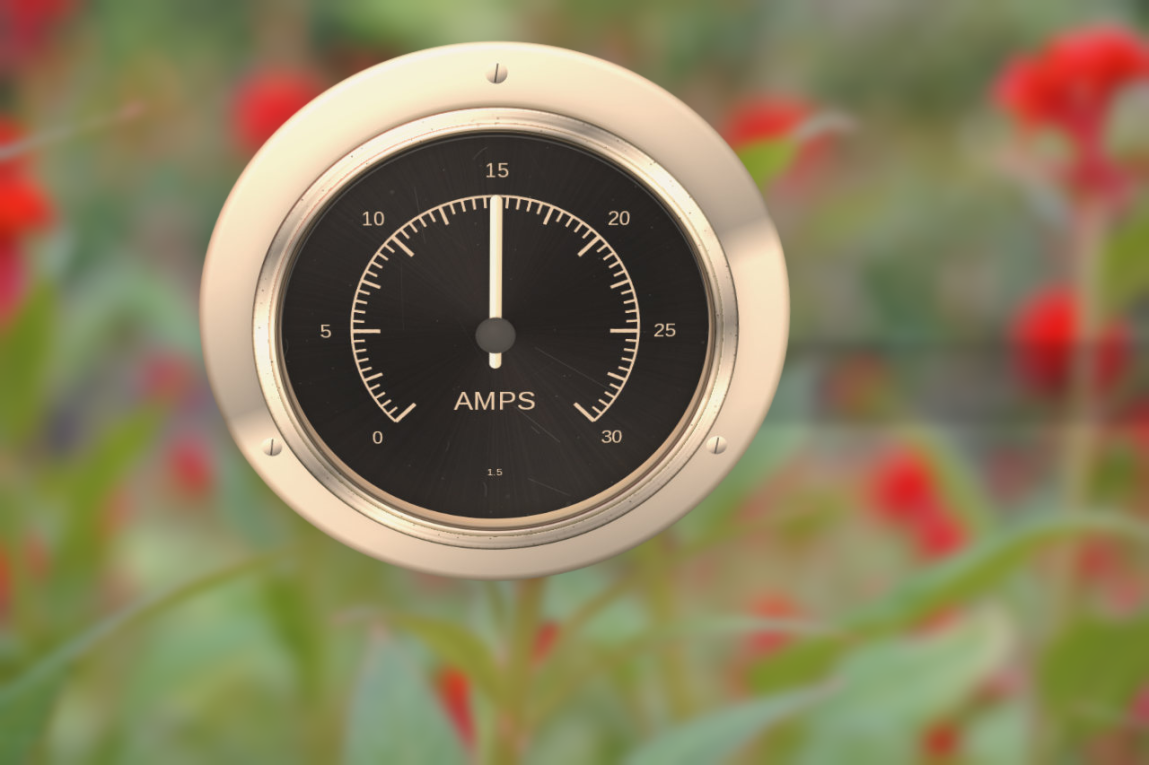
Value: 15 A
